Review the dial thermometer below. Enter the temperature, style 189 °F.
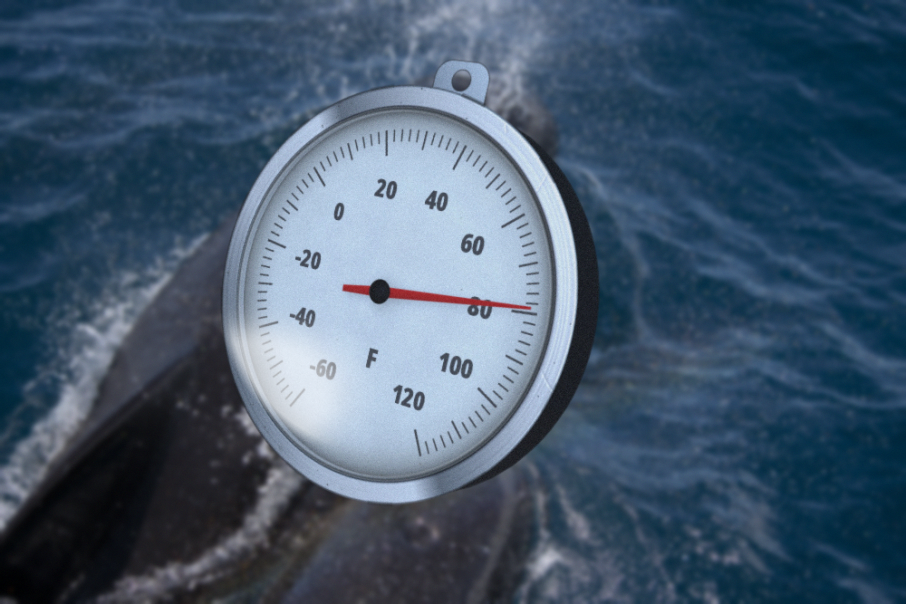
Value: 79 °F
